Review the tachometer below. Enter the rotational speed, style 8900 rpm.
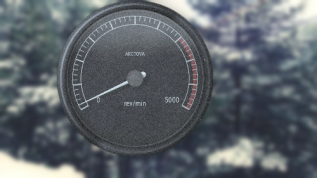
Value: 100 rpm
